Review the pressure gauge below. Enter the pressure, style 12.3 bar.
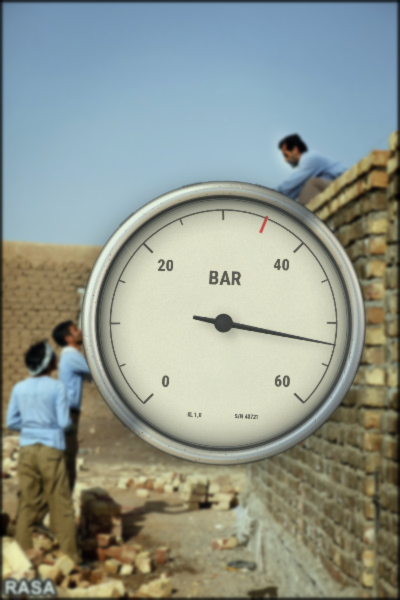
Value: 52.5 bar
